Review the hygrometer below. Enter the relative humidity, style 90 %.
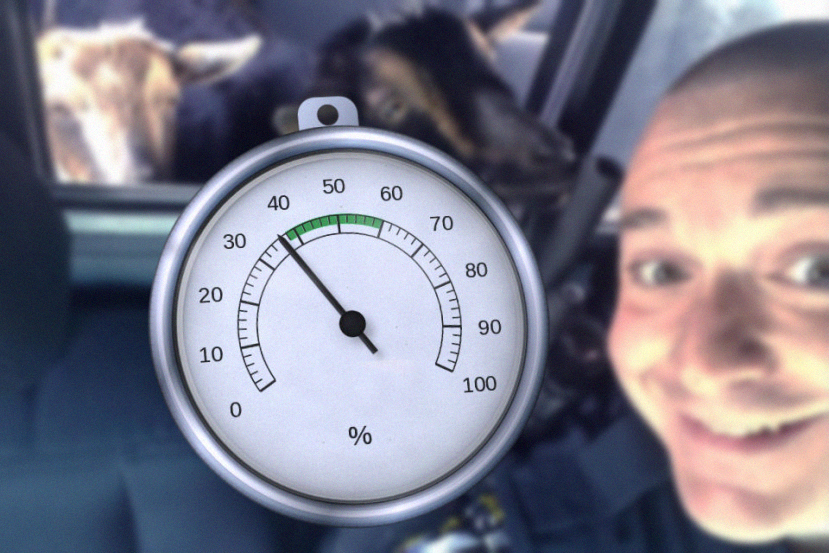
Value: 36 %
